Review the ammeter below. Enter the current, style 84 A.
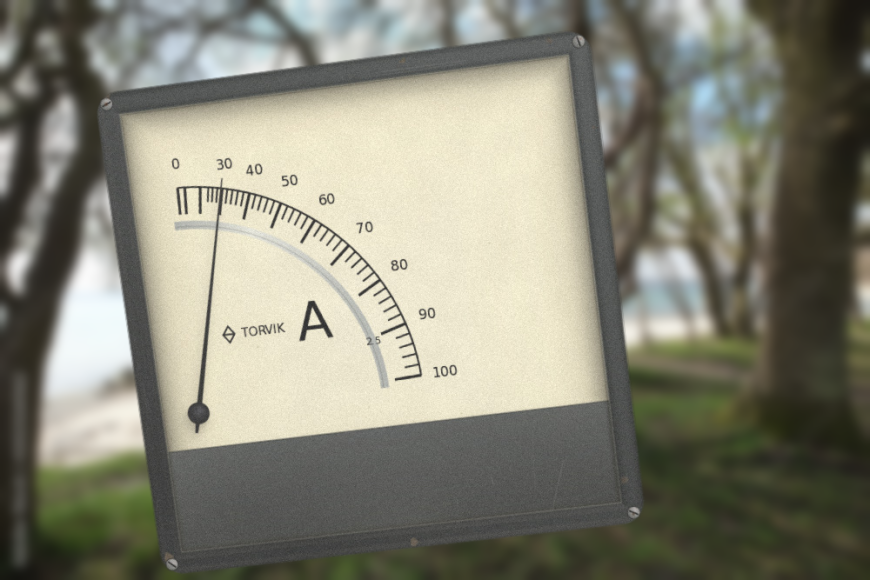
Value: 30 A
